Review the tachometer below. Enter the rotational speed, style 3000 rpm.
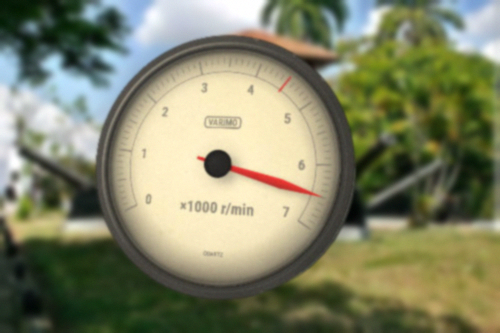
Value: 6500 rpm
